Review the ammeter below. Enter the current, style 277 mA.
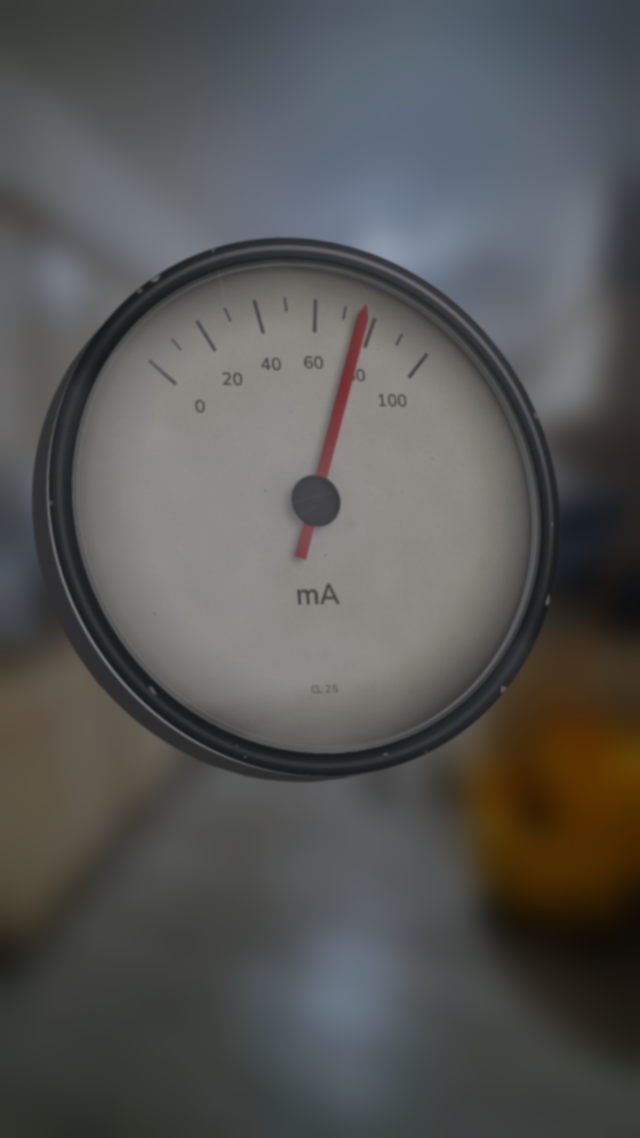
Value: 75 mA
